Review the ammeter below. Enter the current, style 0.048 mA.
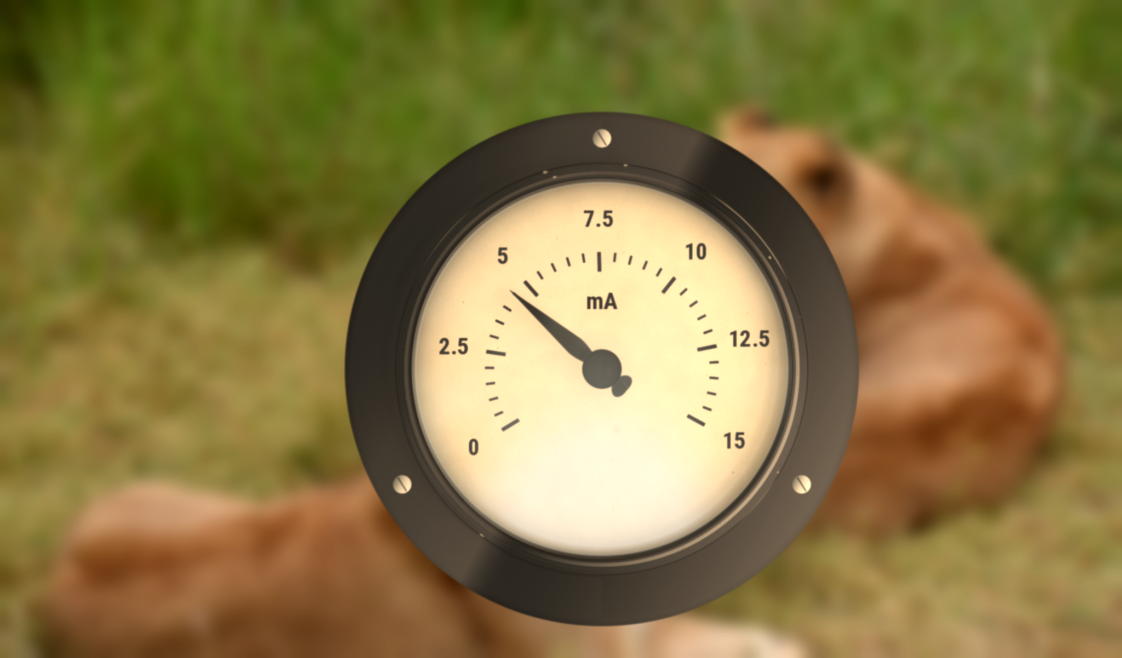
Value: 4.5 mA
